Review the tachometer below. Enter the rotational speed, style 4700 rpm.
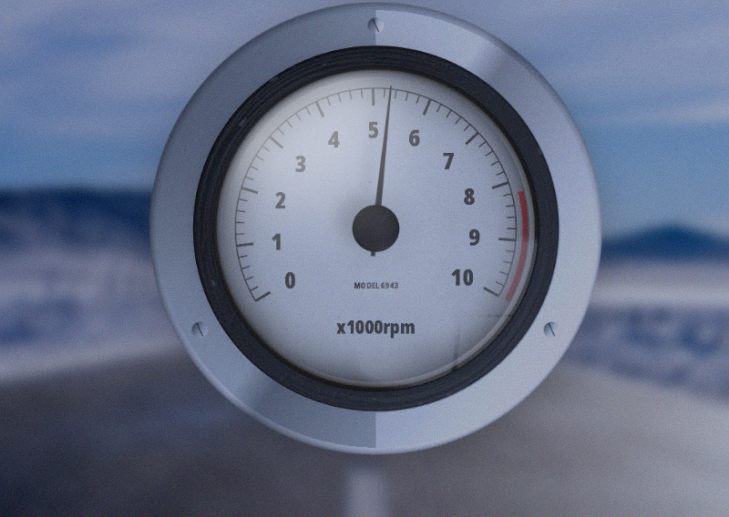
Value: 5300 rpm
